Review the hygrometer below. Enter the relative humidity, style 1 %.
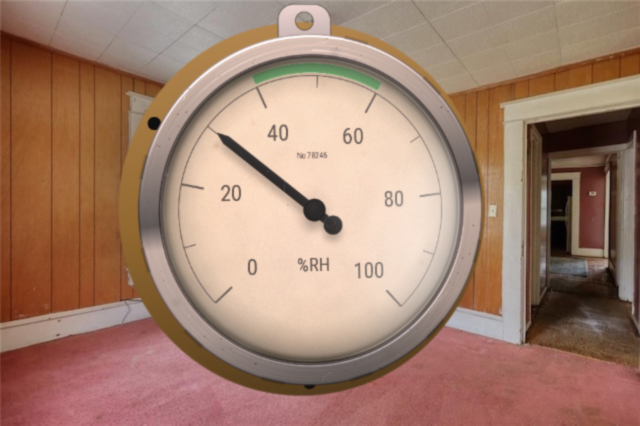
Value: 30 %
